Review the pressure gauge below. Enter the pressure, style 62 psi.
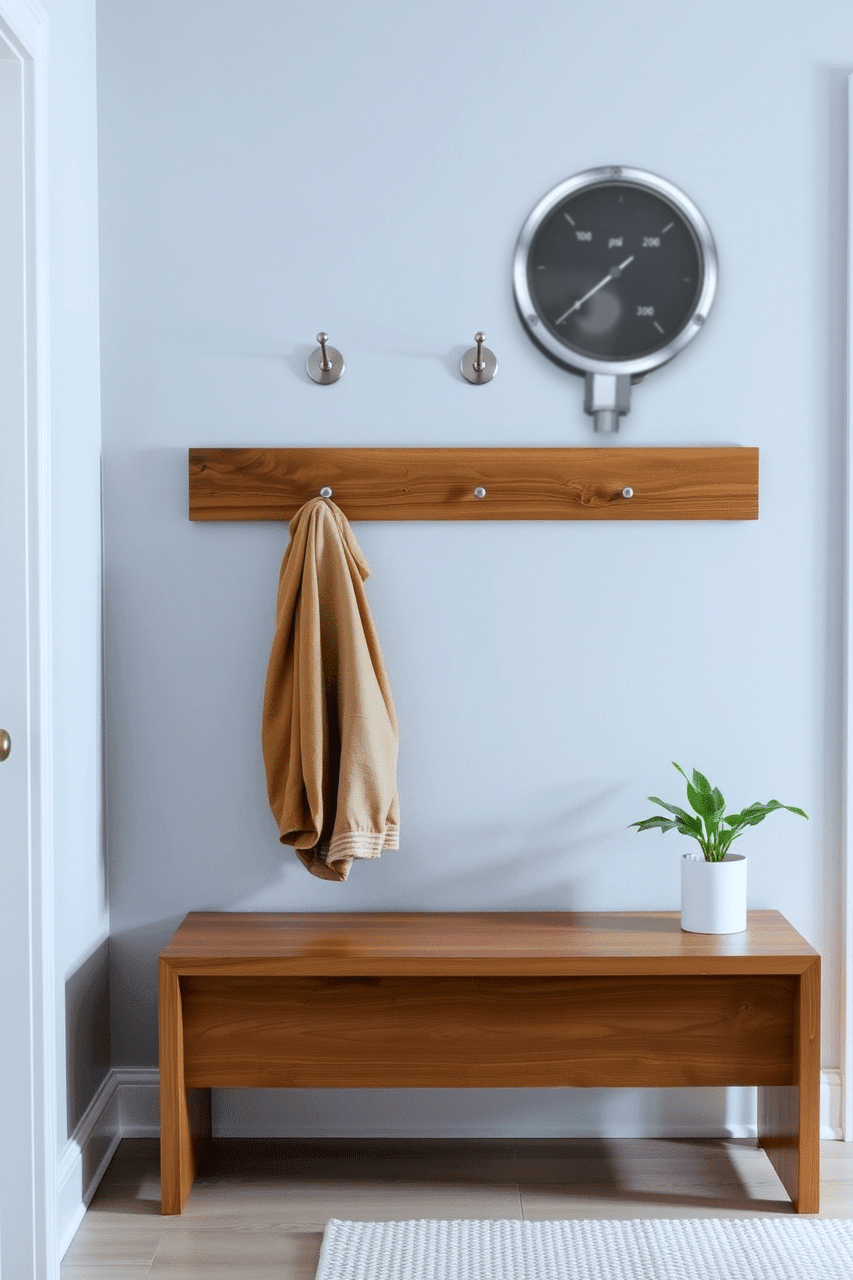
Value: 0 psi
